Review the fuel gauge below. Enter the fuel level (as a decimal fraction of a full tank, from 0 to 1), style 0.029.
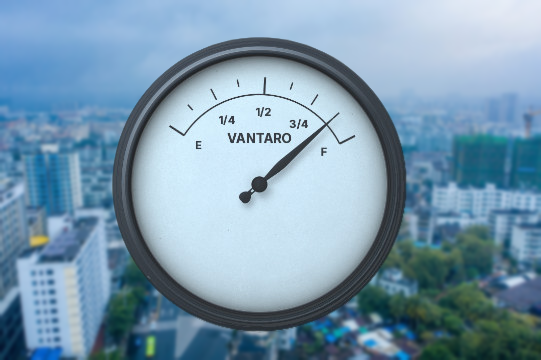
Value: 0.875
